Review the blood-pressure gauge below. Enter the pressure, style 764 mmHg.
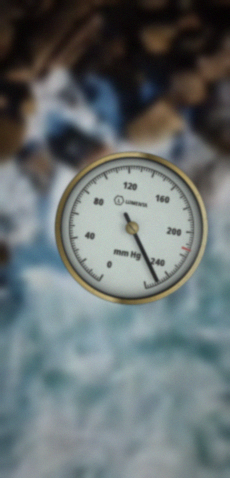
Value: 250 mmHg
